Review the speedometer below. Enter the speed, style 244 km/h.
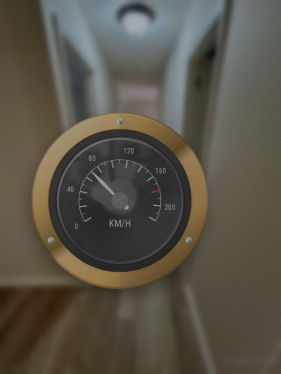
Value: 70 km/h
